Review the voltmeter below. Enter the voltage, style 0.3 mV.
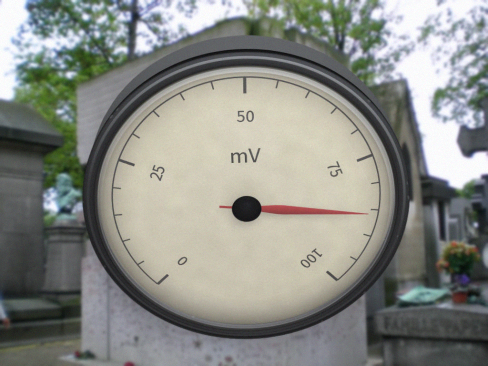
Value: 85 mV
